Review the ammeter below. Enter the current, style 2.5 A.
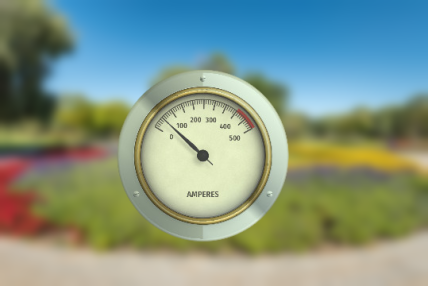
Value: 50 A
